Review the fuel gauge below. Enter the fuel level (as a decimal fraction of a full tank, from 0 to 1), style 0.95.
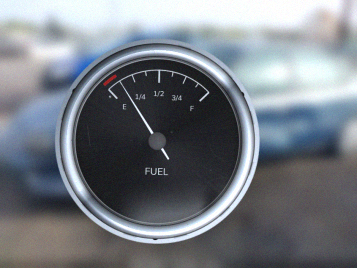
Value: 0.125
